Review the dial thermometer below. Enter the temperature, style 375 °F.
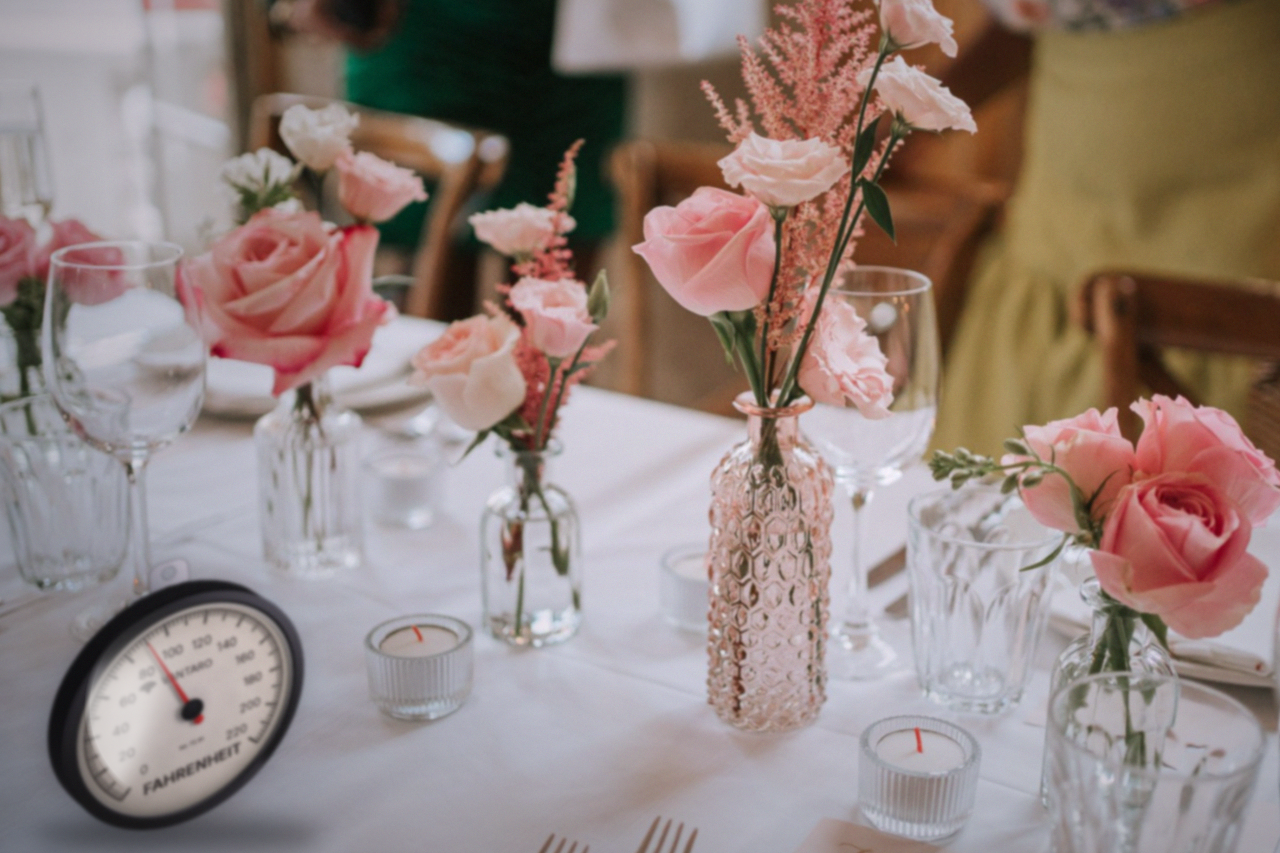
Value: 90 °F
